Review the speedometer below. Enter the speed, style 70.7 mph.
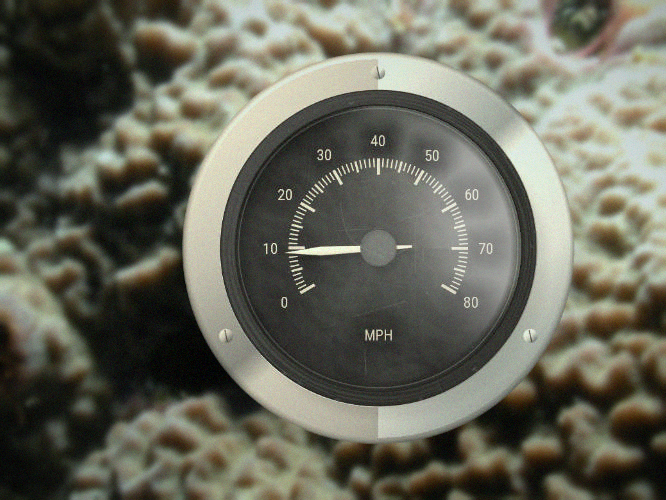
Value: 9 mph
